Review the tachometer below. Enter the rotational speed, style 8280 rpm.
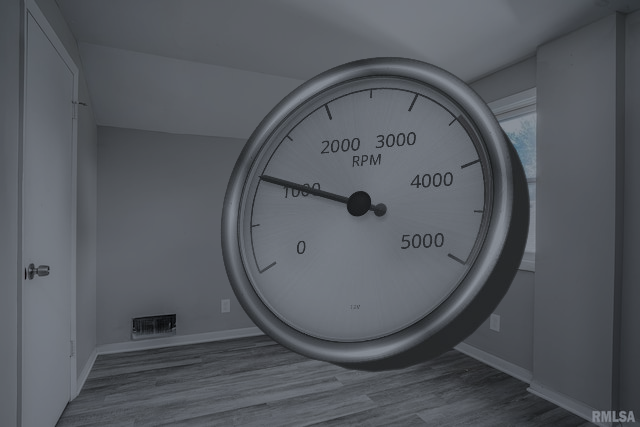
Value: 1000 rpm
